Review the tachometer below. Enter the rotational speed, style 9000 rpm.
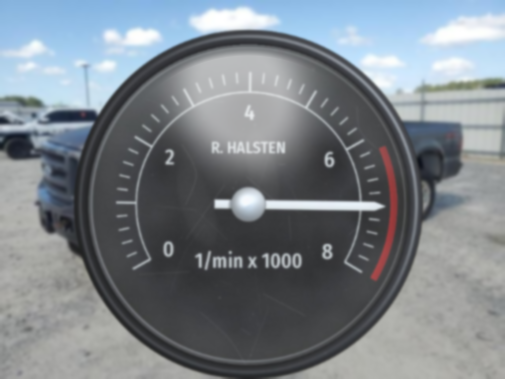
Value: 7000 rpm
